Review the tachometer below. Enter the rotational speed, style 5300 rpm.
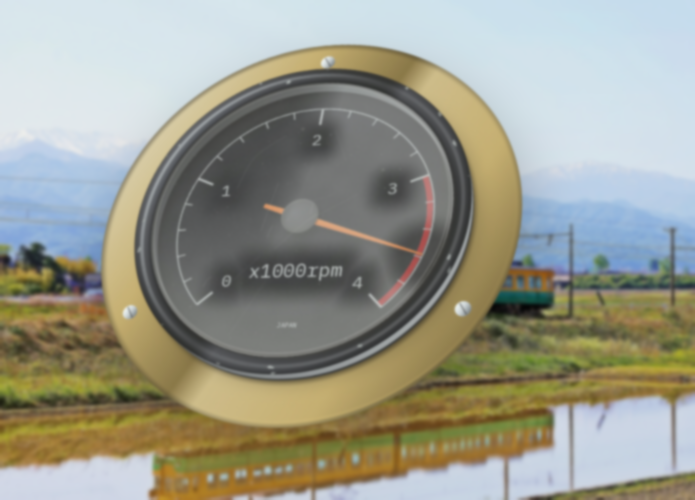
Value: 3600 rpm
